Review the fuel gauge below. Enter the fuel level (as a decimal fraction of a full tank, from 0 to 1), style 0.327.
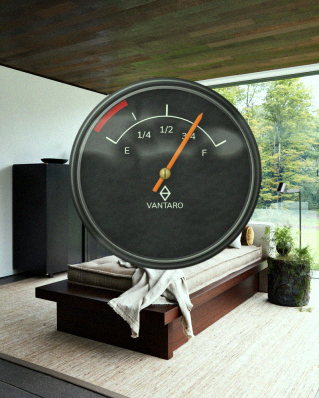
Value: 0.75
